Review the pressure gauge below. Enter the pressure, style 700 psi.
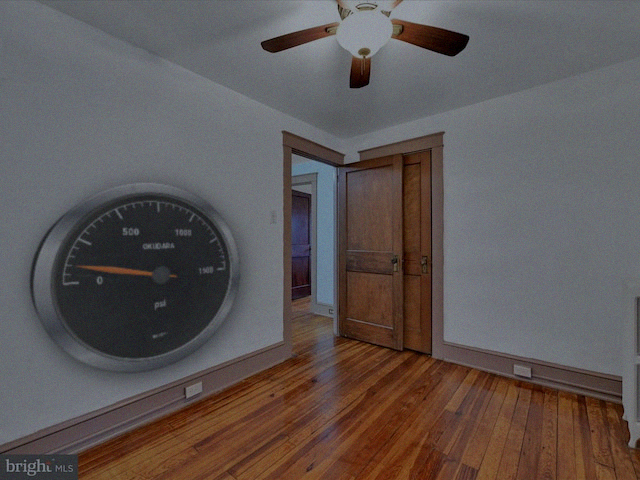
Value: 100 psi
